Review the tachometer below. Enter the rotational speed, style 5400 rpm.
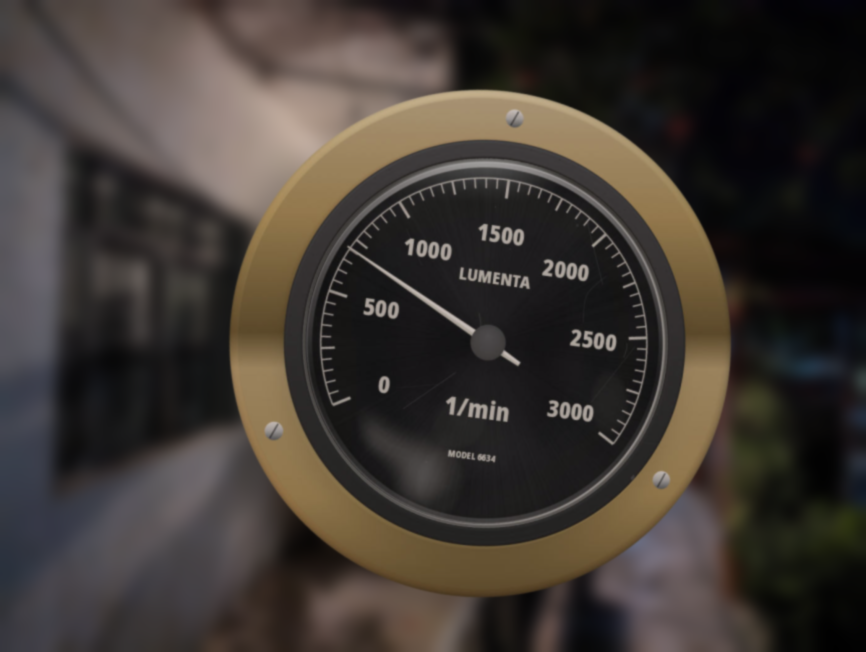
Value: 700 rpm
